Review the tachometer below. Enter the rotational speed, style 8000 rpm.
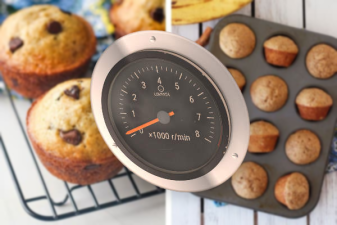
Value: 200 rpm
